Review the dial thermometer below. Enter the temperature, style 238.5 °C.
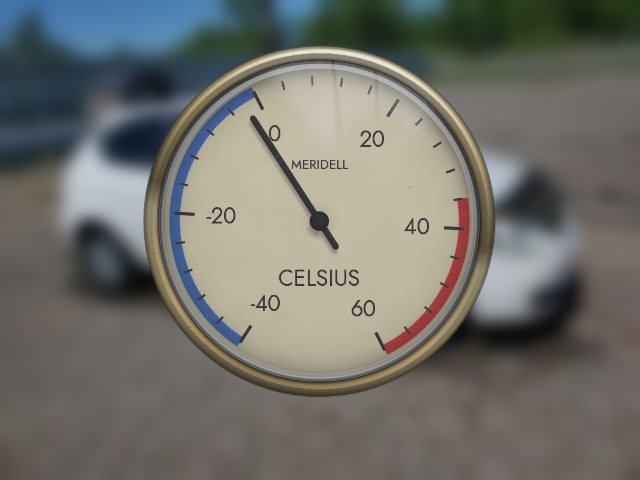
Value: -2 °C
